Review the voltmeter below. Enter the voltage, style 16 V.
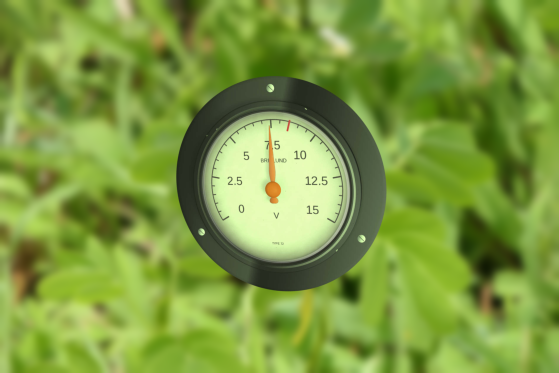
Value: 7.5 V
